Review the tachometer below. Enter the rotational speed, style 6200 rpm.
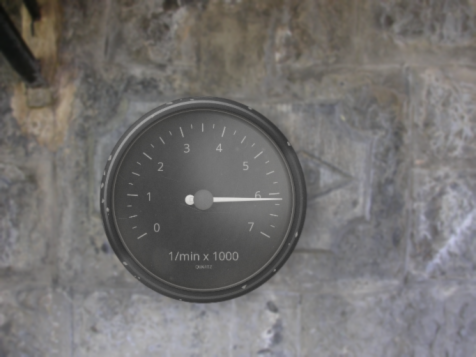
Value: 6125 rpm
